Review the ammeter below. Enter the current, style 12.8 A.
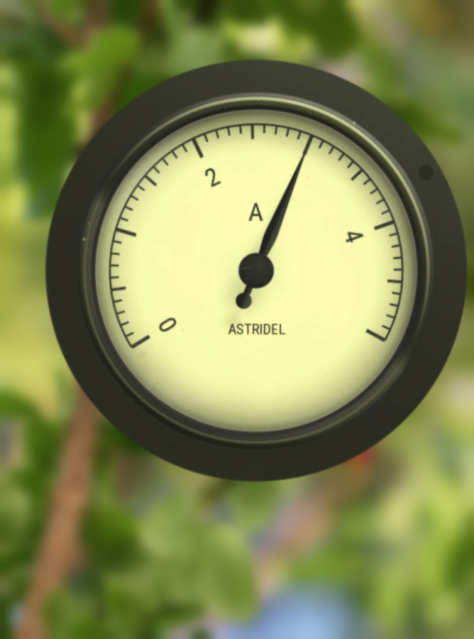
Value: 3 A
